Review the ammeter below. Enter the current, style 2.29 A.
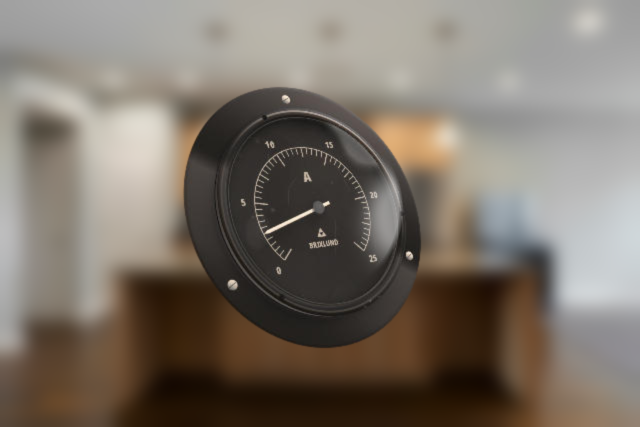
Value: 2.5 A
